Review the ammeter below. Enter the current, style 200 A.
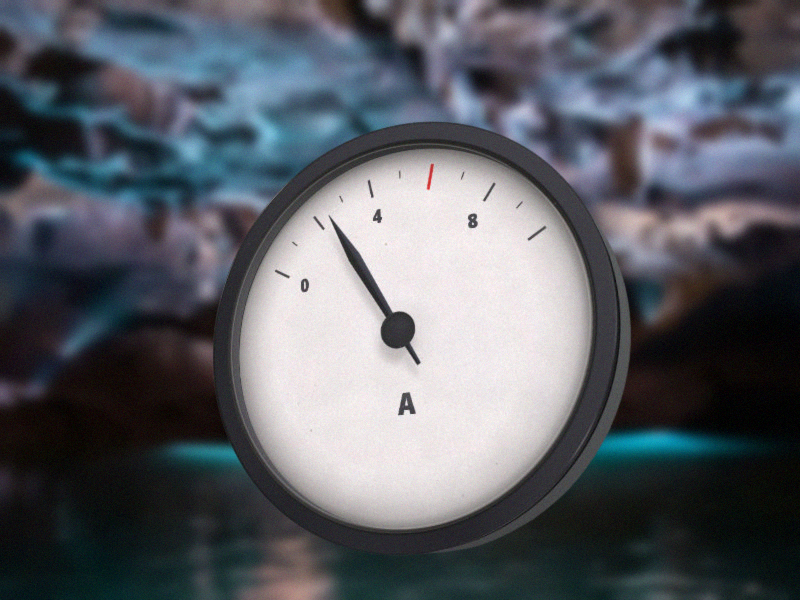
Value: 2.5 A
